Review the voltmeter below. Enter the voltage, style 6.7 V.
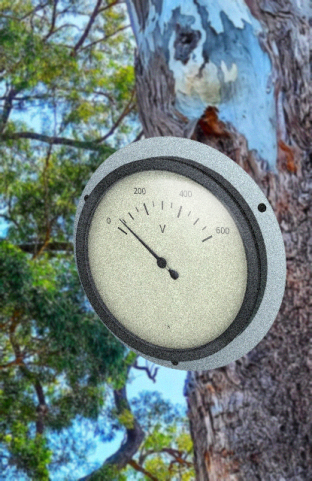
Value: 50 V
